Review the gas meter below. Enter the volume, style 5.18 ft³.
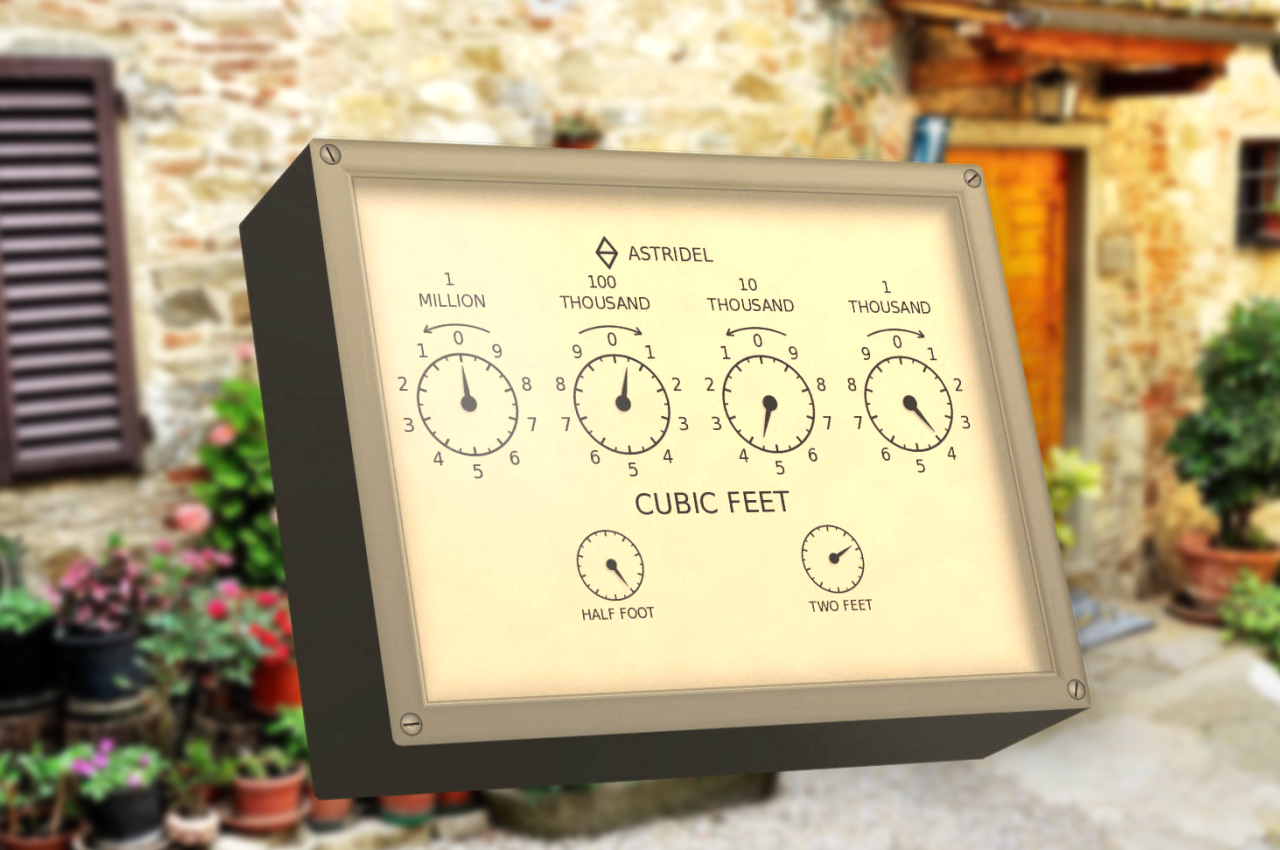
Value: 4400 ft³
